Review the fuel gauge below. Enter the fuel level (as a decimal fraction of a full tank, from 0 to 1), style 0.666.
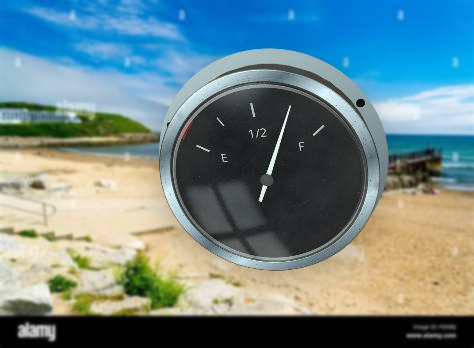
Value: 0.75
